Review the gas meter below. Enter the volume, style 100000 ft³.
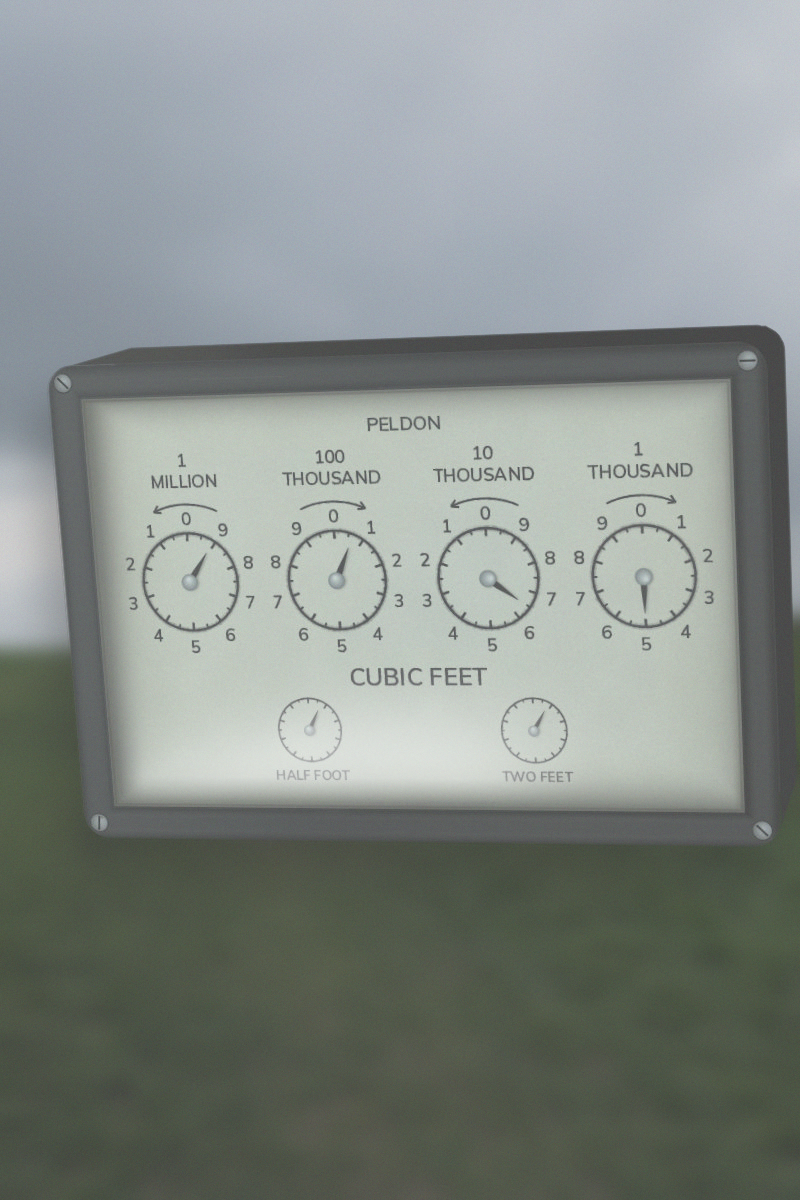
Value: 906500 ft³
